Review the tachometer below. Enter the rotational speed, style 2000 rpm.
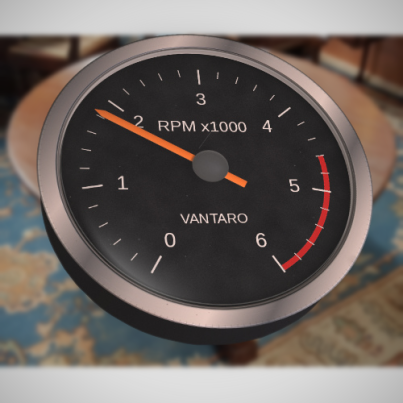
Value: 1800 rpm
